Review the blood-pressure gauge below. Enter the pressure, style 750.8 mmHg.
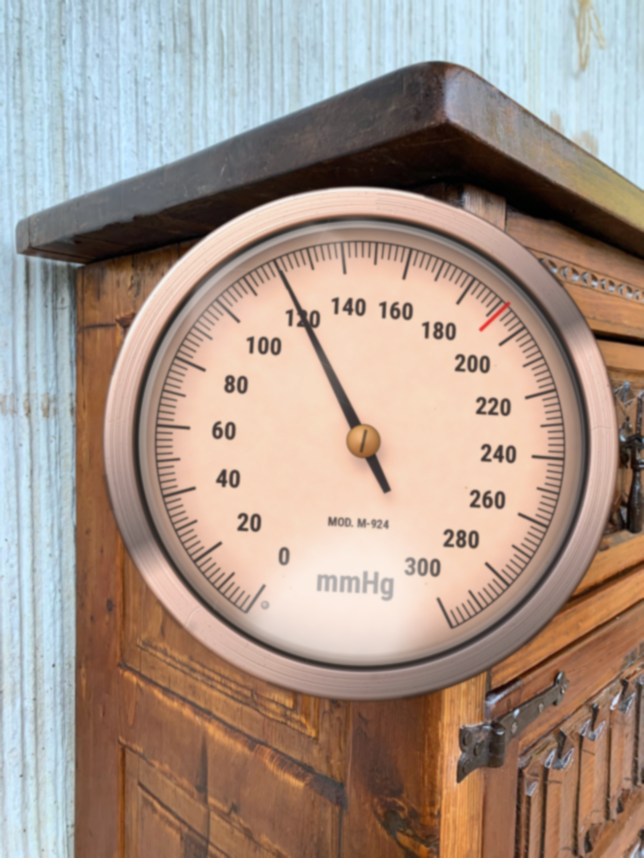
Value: 120 mmHg
